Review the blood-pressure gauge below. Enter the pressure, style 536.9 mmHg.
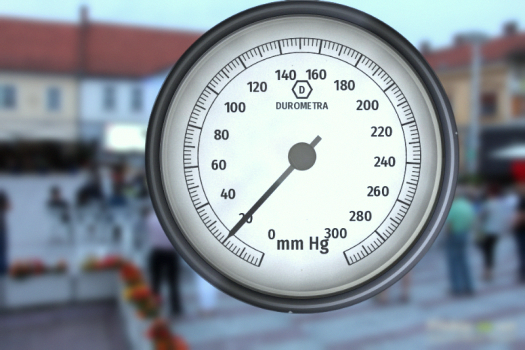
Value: 20 mmHg
